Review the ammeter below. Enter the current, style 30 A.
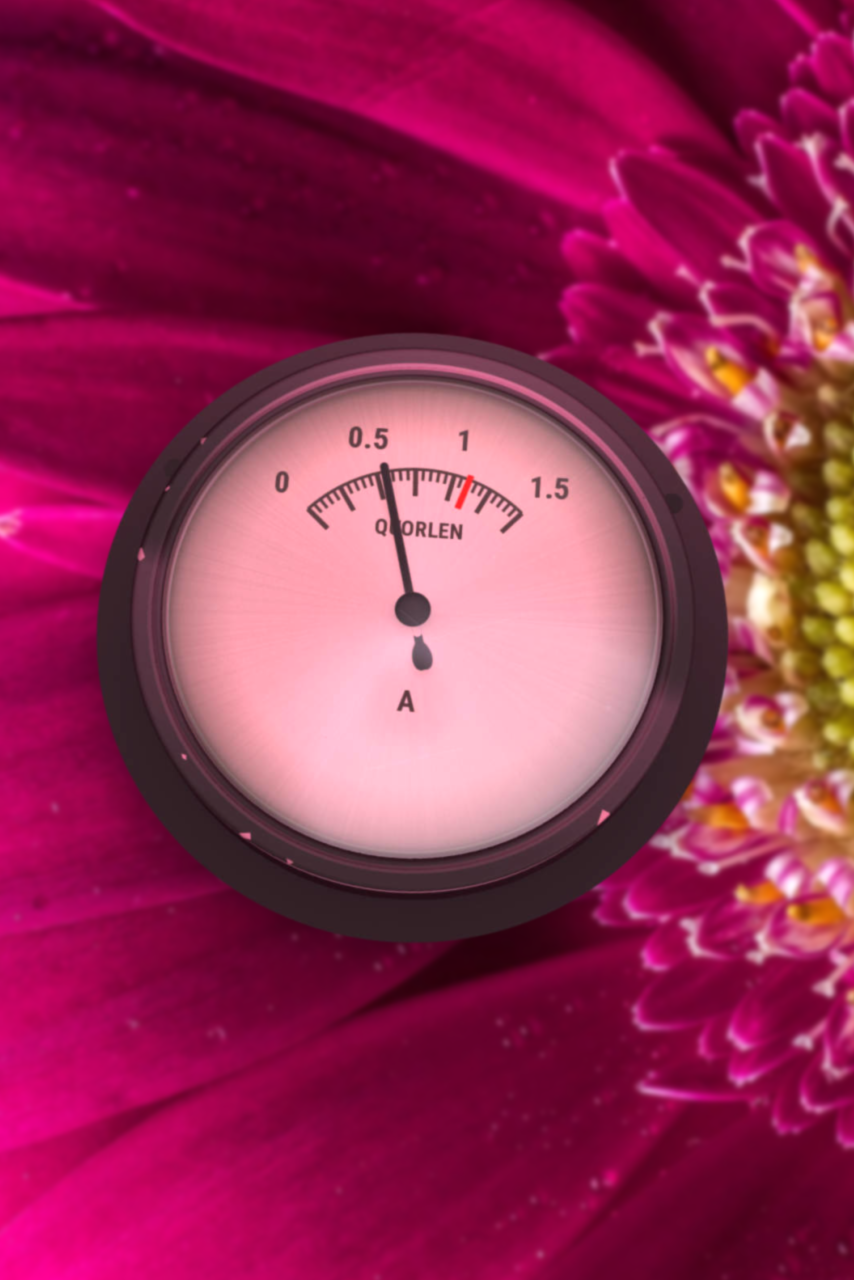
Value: 0.55 A
